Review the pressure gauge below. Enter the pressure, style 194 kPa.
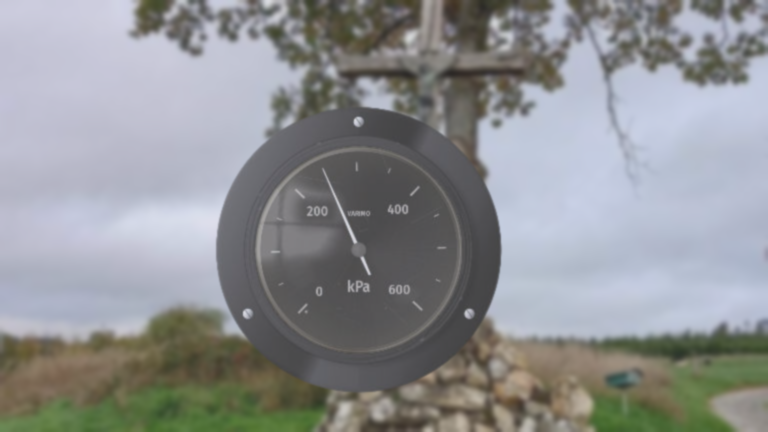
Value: 250 kPa
